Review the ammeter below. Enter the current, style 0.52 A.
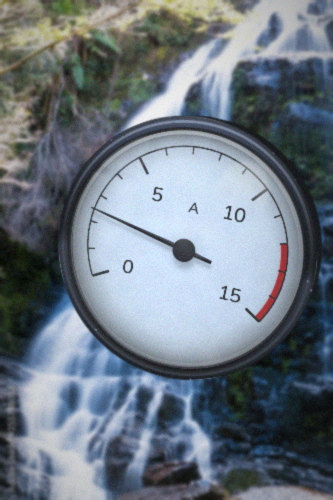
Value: 2.5 A
